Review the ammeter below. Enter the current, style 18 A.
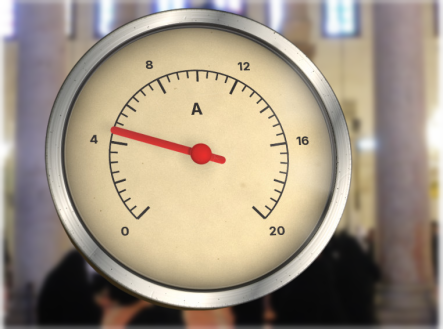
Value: 4.5 A
